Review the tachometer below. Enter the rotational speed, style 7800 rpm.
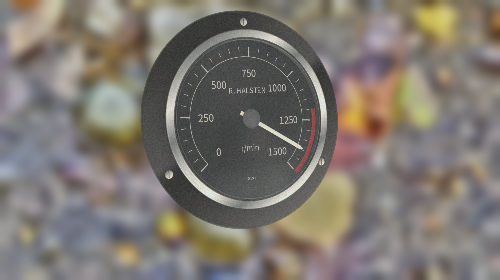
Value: 1400 rpm
